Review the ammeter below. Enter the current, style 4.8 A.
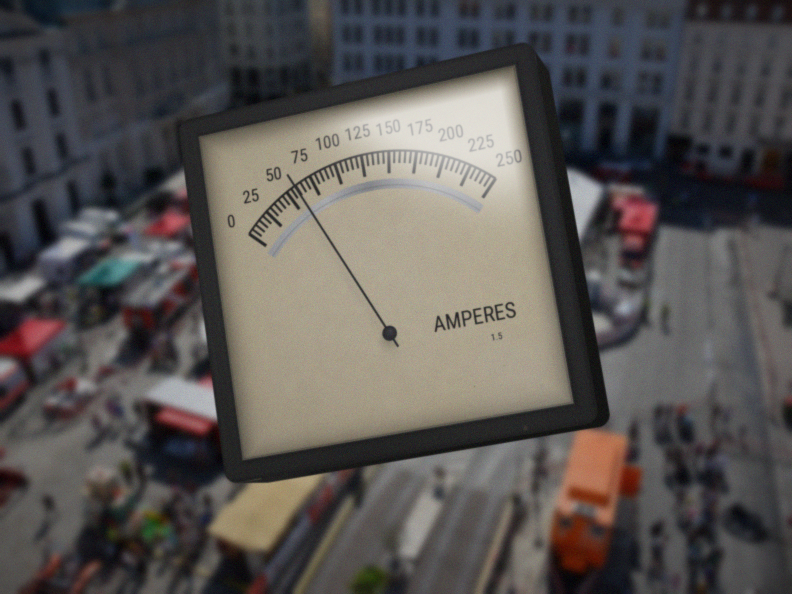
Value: 60 A
